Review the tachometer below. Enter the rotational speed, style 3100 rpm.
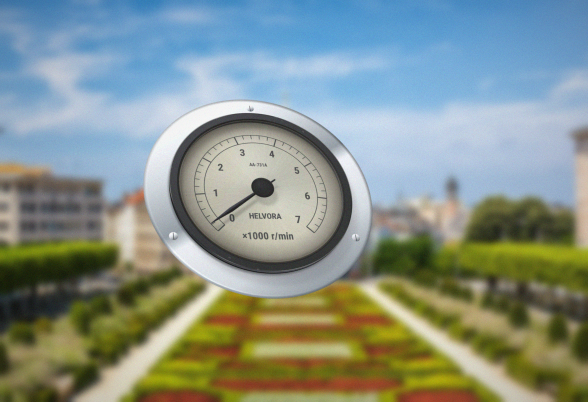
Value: 200 rpm
